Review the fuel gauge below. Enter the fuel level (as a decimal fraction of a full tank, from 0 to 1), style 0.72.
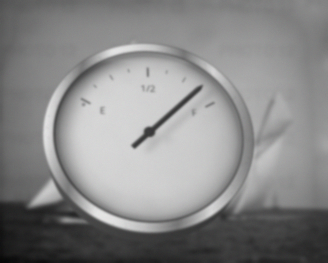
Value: 0.875
